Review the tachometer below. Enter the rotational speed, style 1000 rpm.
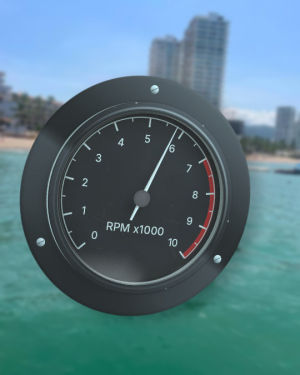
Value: 5750 rpm
